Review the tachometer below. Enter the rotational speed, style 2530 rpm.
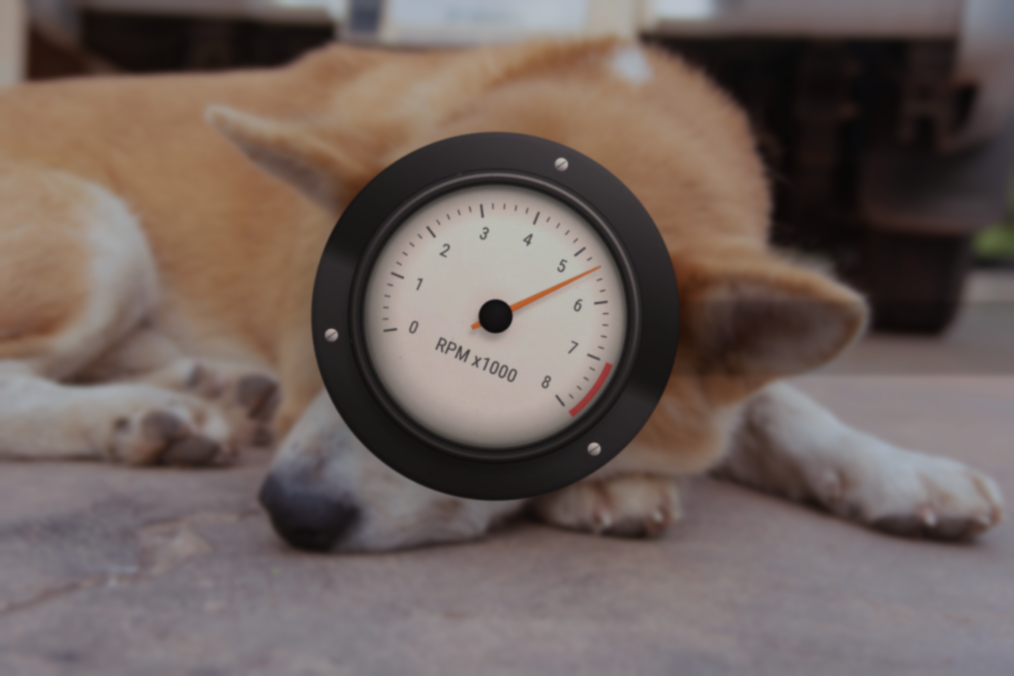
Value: 5400 rpm
